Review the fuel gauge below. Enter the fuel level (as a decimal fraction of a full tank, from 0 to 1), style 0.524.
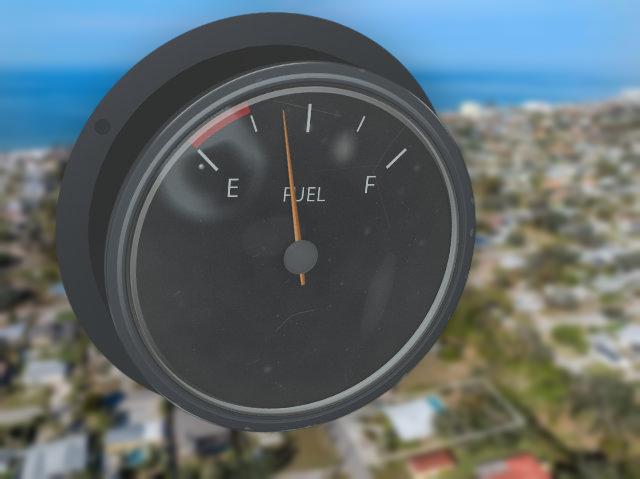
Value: 0.375
